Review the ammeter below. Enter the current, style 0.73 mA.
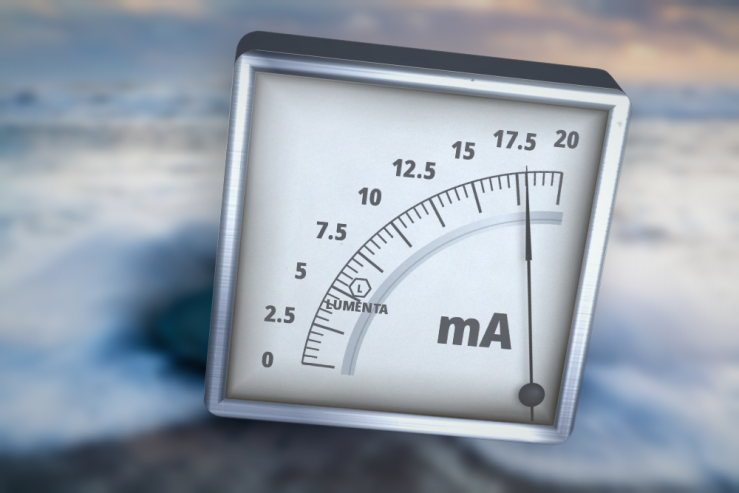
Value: 18 mA
